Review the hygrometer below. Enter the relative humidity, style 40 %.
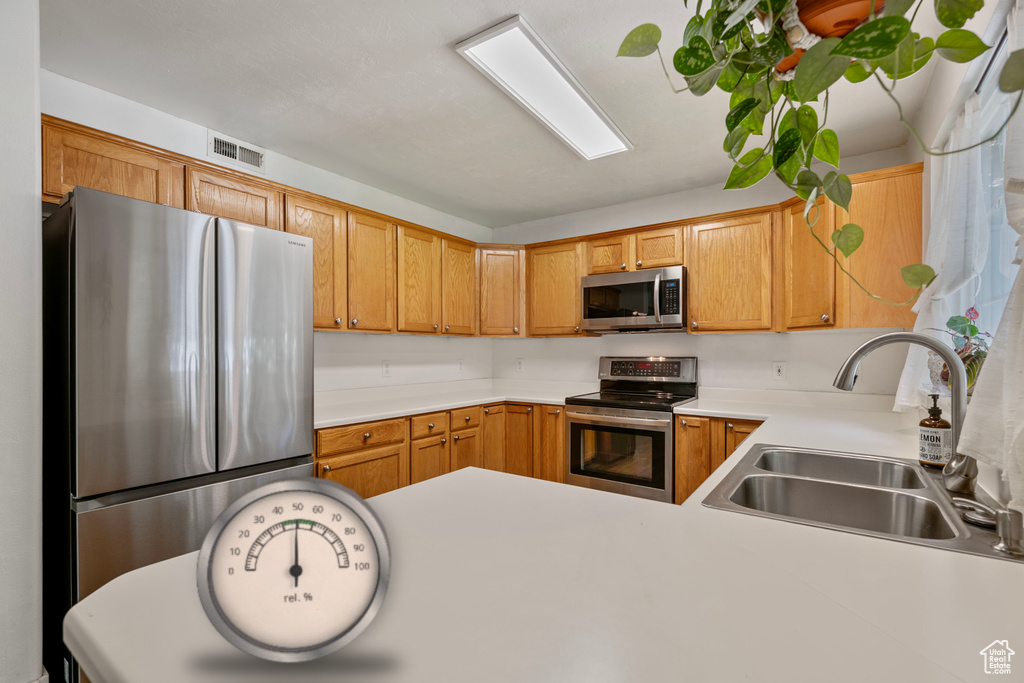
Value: 50 %
